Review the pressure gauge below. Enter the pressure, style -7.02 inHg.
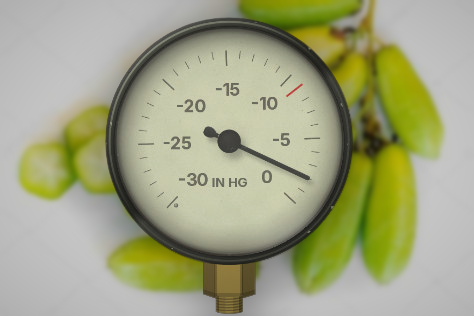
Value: -2 inHg
